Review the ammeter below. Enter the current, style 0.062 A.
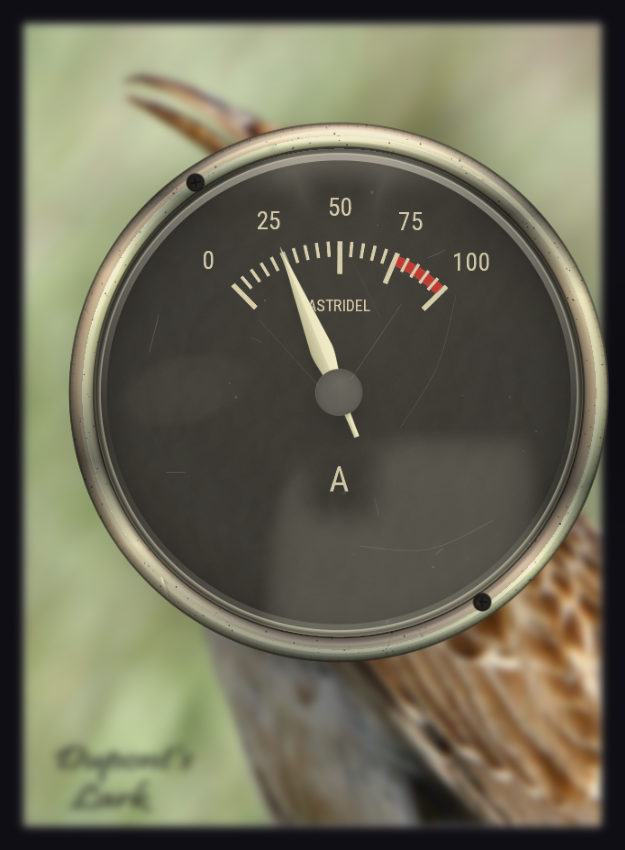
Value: 25 A
